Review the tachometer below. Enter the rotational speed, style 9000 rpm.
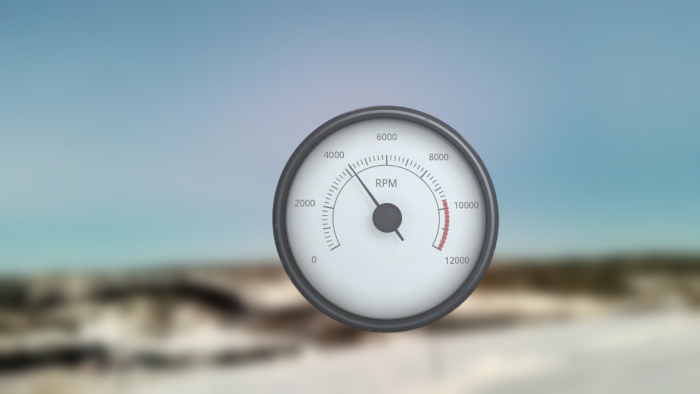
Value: 4200 rpm
